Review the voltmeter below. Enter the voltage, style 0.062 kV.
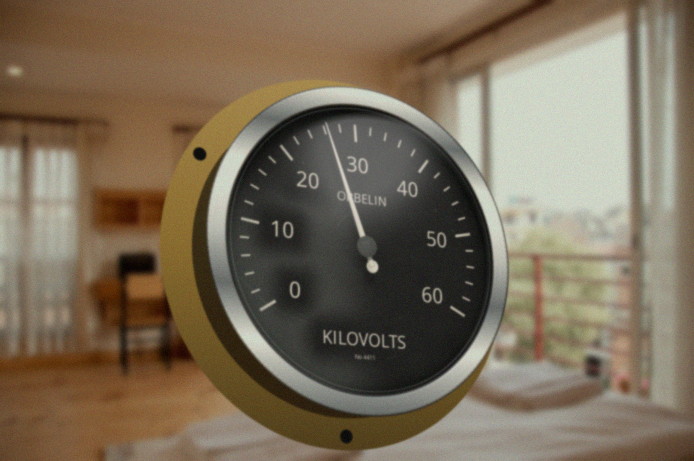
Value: 26 kV
